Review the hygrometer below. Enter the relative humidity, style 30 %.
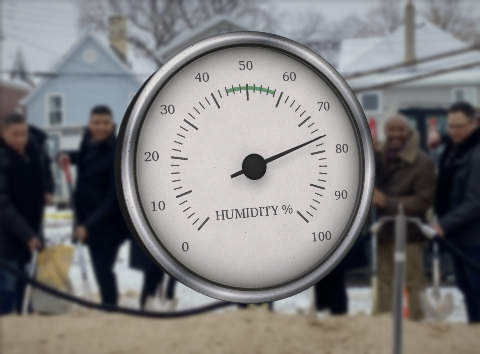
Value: 76 %
